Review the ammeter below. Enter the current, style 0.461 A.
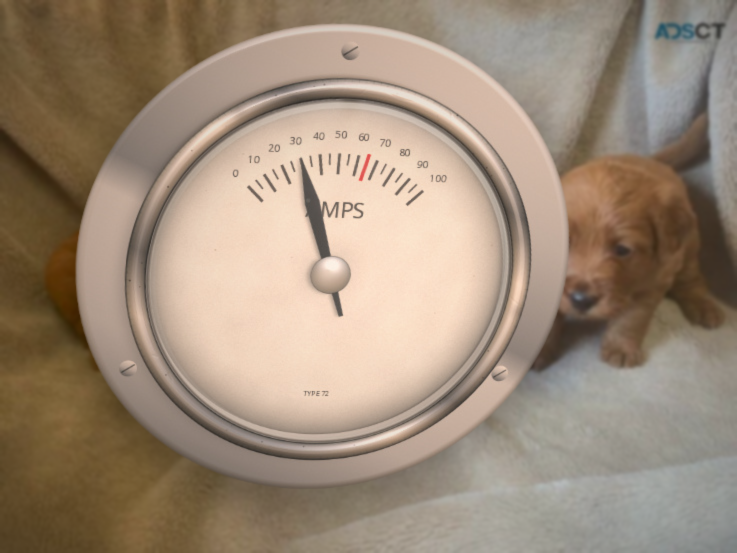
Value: 30 A
